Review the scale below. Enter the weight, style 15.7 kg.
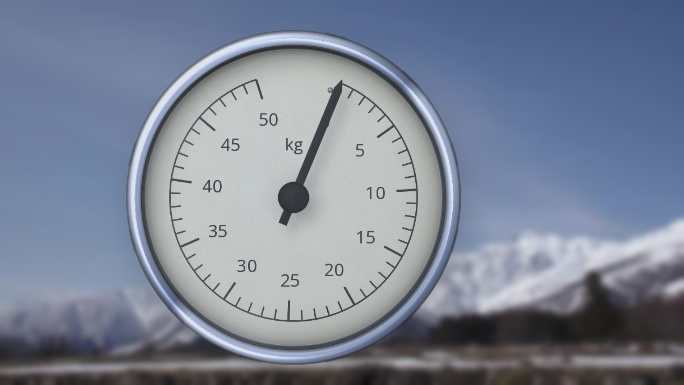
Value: 0 kg
